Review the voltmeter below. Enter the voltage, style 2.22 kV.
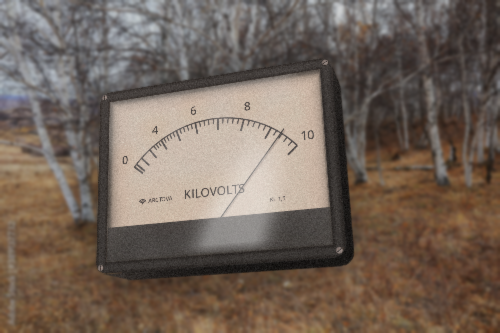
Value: 9.4 kV
